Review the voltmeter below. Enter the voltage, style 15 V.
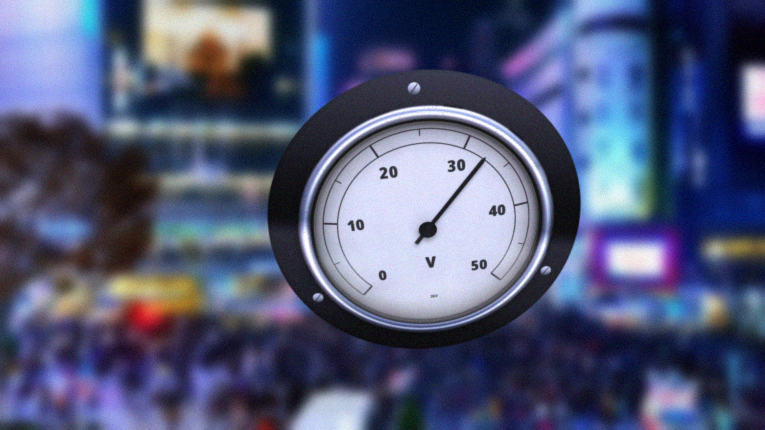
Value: 32.5 V
